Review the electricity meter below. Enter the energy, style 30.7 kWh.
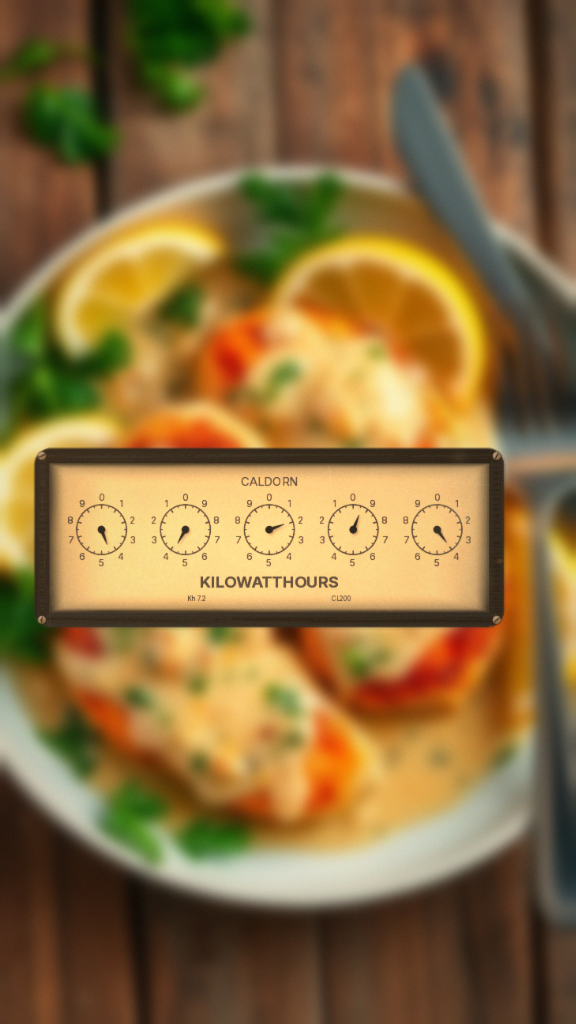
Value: 44194 kWh
